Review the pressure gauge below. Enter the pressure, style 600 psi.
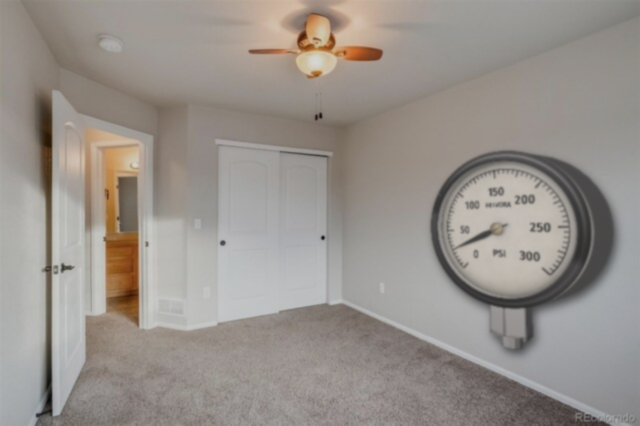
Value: 25 psi
